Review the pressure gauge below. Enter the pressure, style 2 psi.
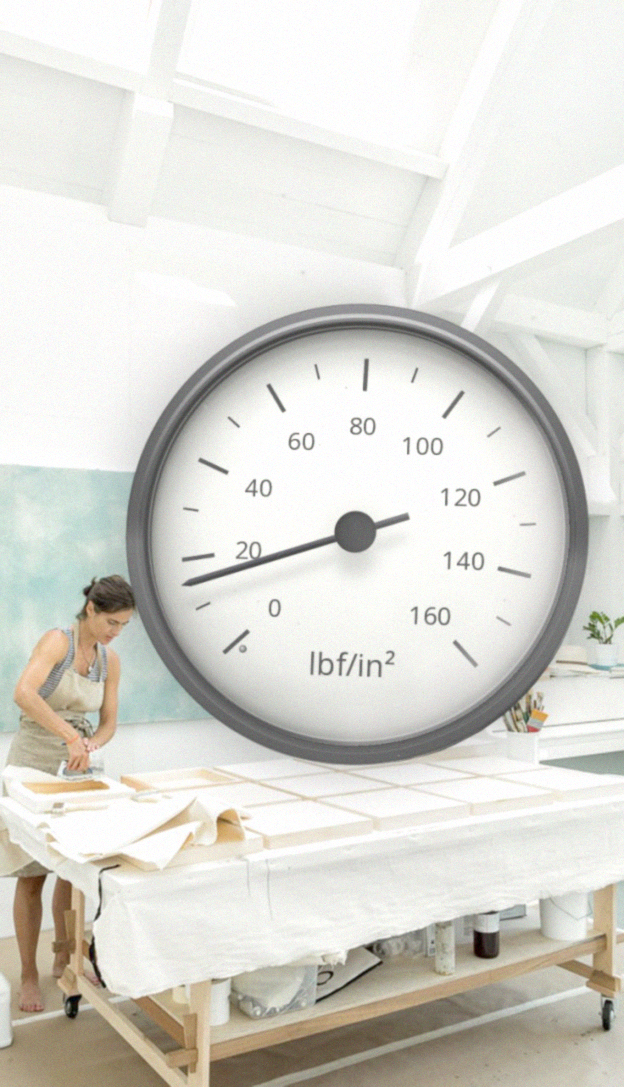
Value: 15 psi
